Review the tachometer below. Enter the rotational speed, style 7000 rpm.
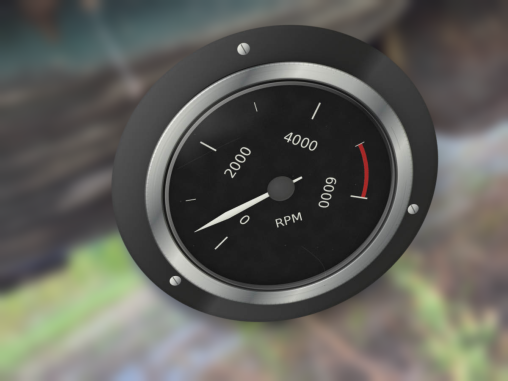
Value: 500 rpm
